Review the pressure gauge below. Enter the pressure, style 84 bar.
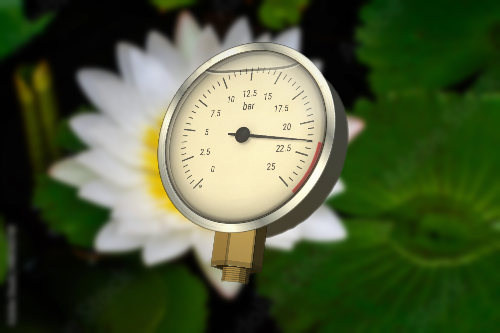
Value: 21.5 bar
